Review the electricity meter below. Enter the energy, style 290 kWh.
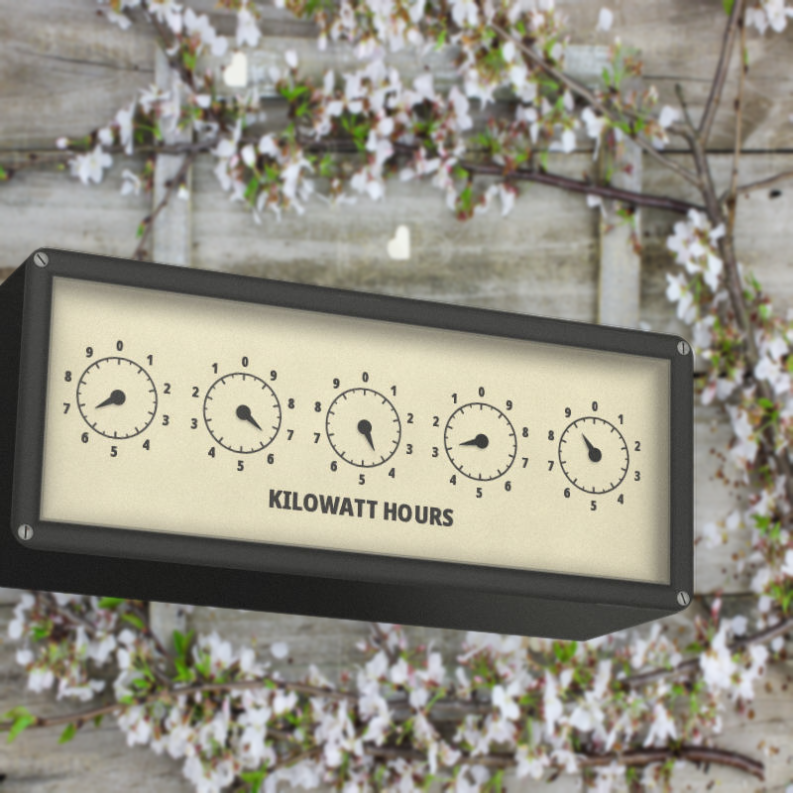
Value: 66429 kWh
